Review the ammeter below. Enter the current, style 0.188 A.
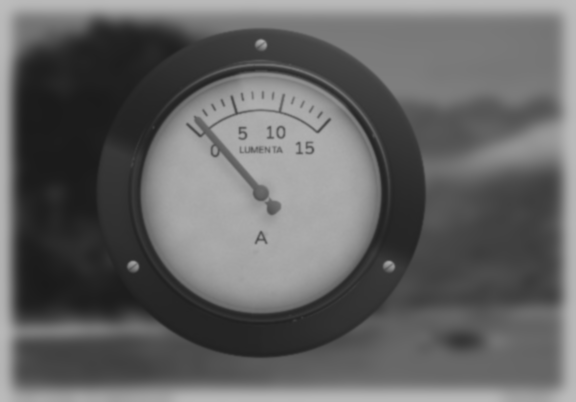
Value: 1 A
